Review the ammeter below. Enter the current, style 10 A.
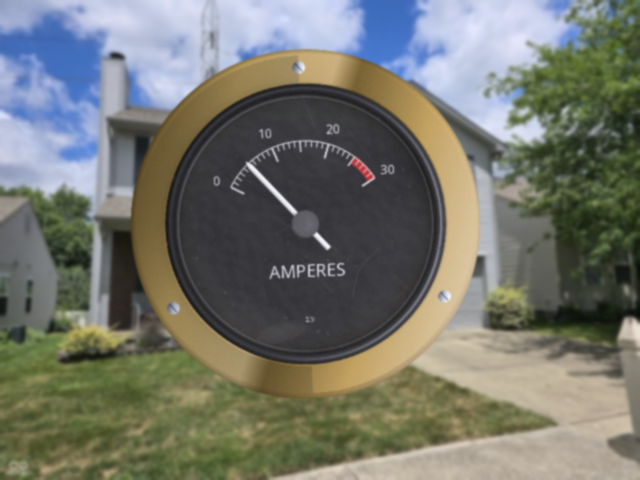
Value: 5 A
